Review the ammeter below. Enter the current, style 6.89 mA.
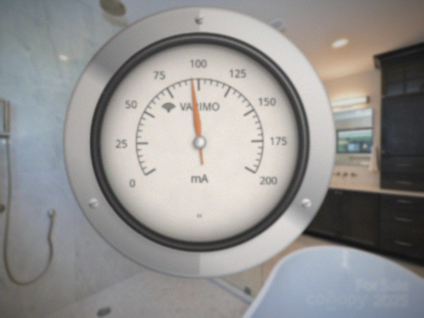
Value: 95 mA
